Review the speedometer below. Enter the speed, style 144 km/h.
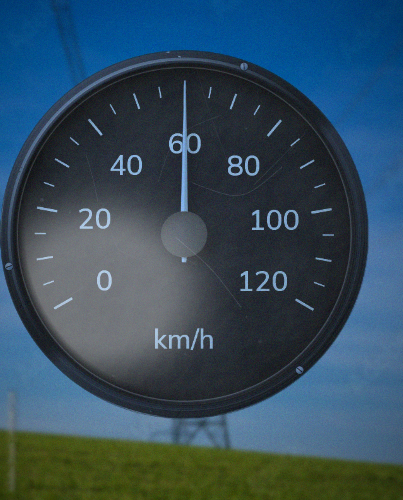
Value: 60 km/h
